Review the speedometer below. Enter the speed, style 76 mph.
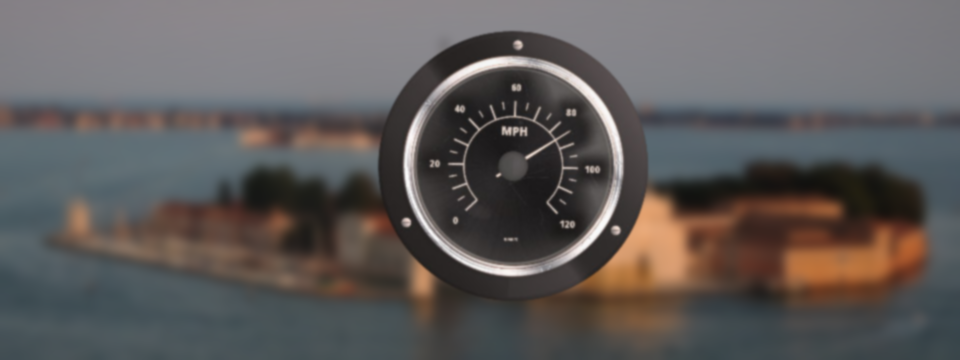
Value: 85 mph
